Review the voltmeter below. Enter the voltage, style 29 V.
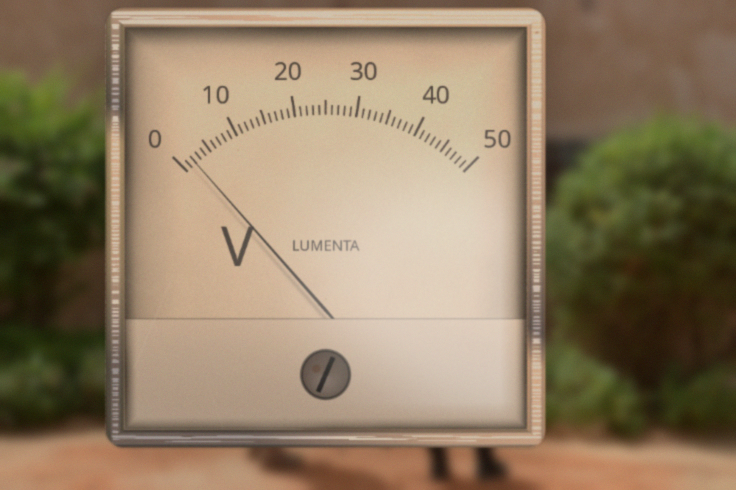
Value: 2 V
